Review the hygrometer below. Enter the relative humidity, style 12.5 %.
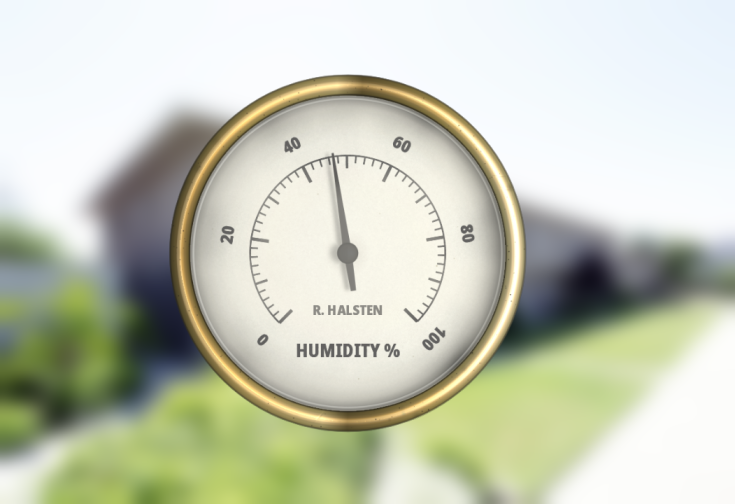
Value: 47 %
